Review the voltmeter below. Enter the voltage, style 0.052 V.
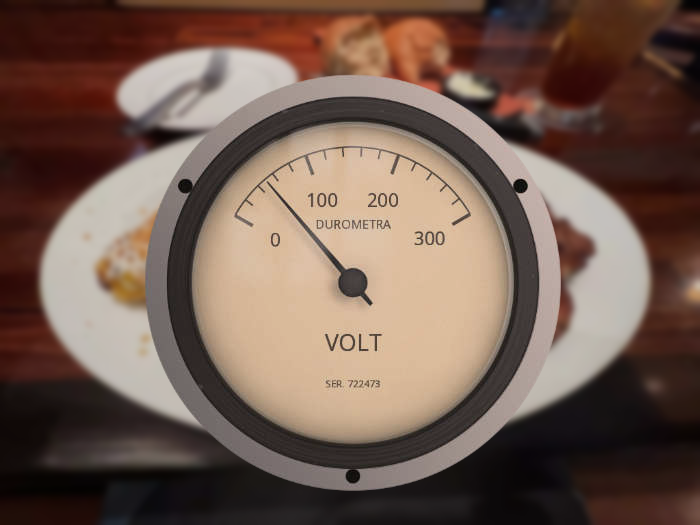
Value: 50 V
